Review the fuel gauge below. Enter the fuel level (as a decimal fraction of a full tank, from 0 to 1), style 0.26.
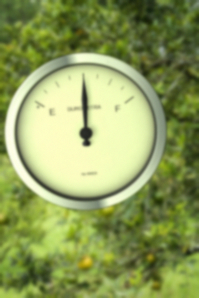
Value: 0.5
